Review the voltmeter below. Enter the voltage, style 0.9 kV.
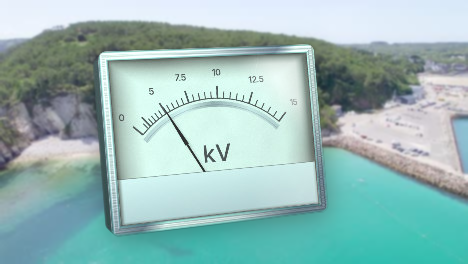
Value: 5 kV
